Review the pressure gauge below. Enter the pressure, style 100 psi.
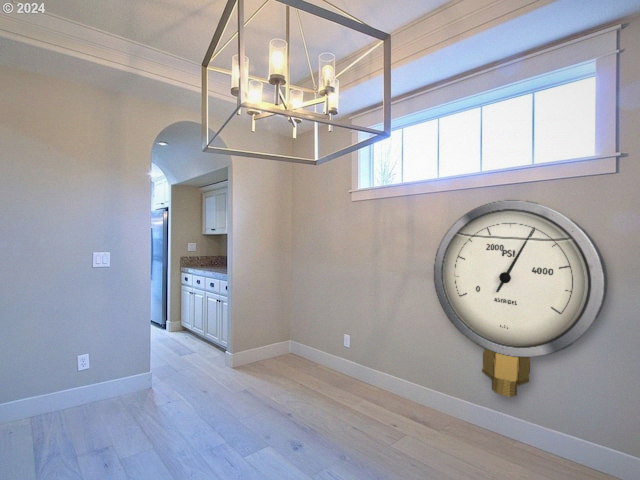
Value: 3000 psi
